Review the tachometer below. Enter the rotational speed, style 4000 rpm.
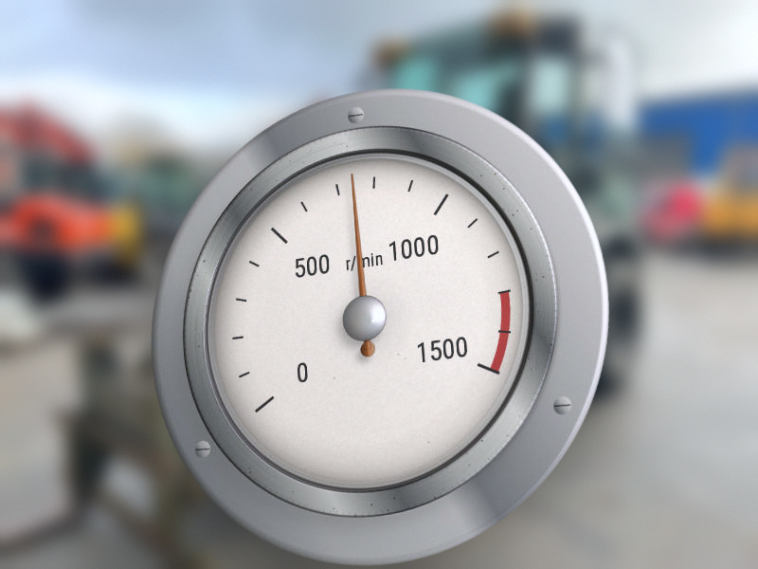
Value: 750 rpm
